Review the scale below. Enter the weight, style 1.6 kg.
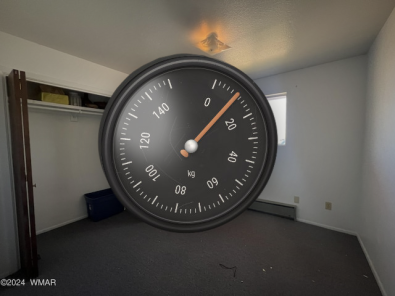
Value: 10 kg
